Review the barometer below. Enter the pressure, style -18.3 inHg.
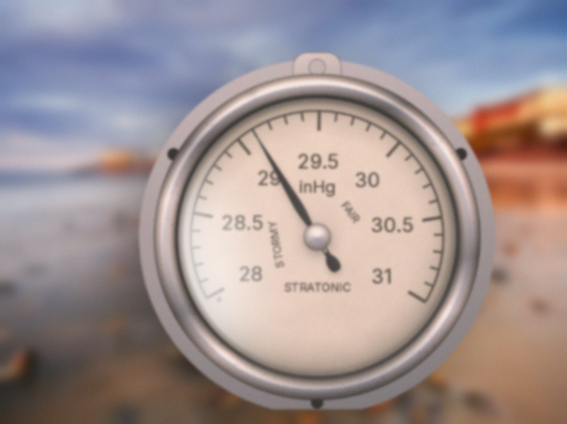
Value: 29.1 inHg
